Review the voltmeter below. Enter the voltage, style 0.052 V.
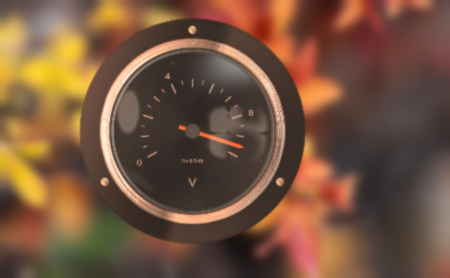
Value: 9.5 V
